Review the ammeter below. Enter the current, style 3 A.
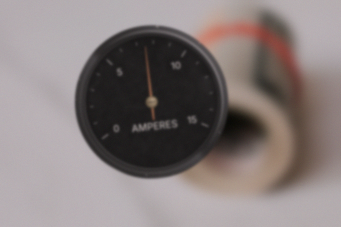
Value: 7.5 A
